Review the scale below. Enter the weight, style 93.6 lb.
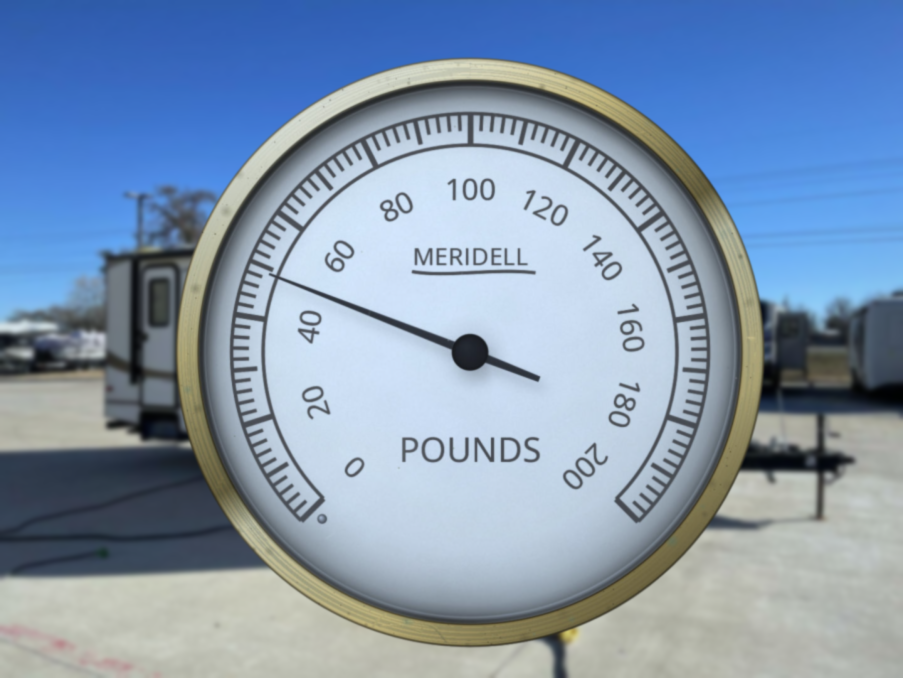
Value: 49 lb
